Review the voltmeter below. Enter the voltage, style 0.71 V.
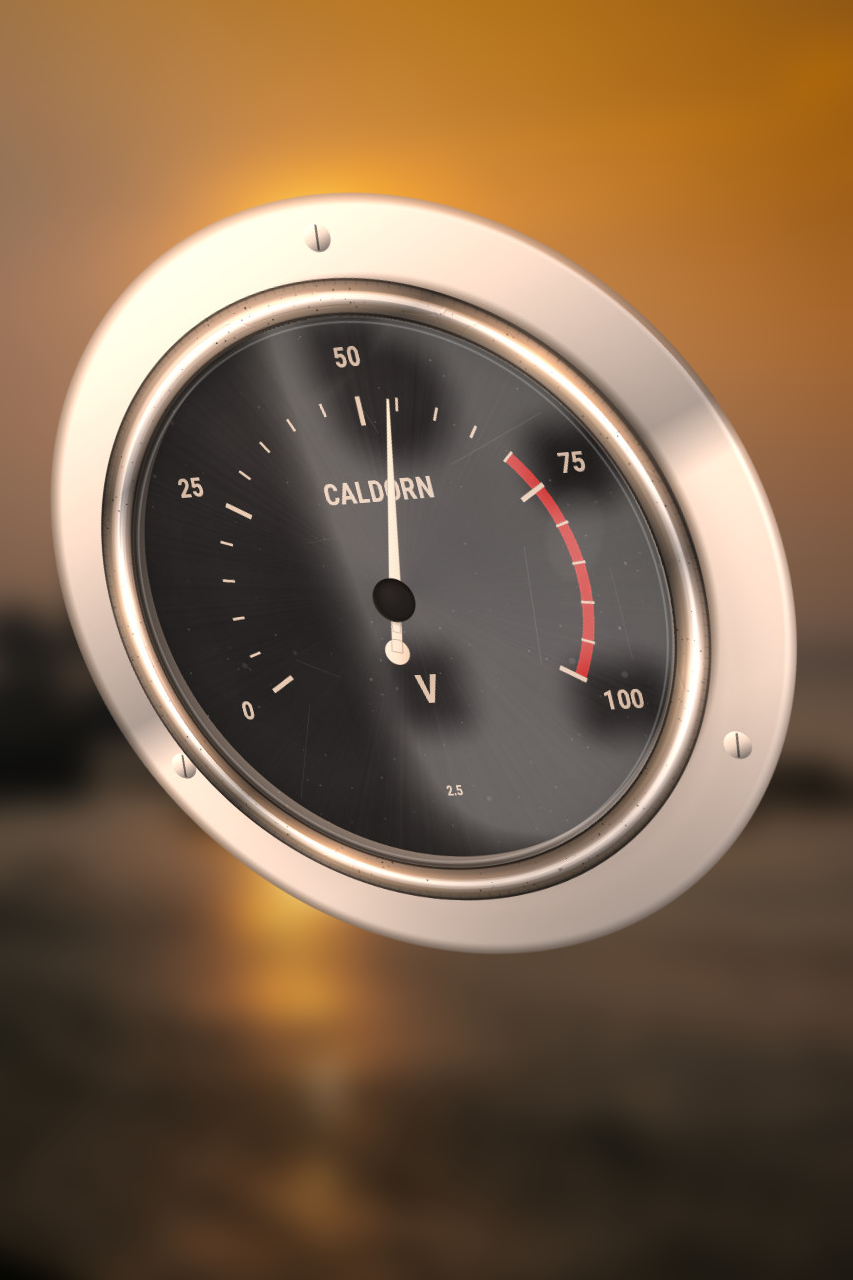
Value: 55 V
